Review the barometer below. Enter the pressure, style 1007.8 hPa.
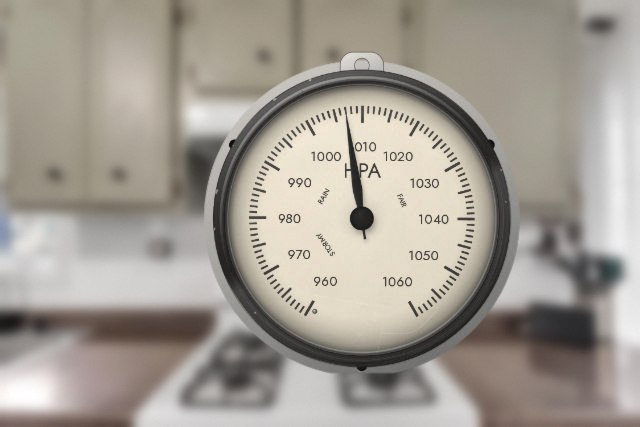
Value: 1007 hPa
